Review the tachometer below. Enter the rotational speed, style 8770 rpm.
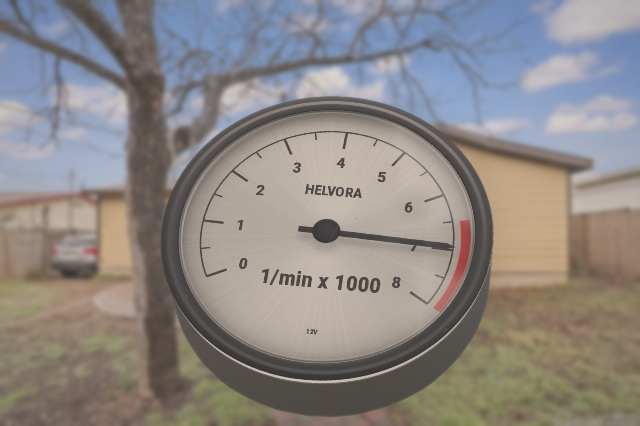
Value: 7000 rpm
